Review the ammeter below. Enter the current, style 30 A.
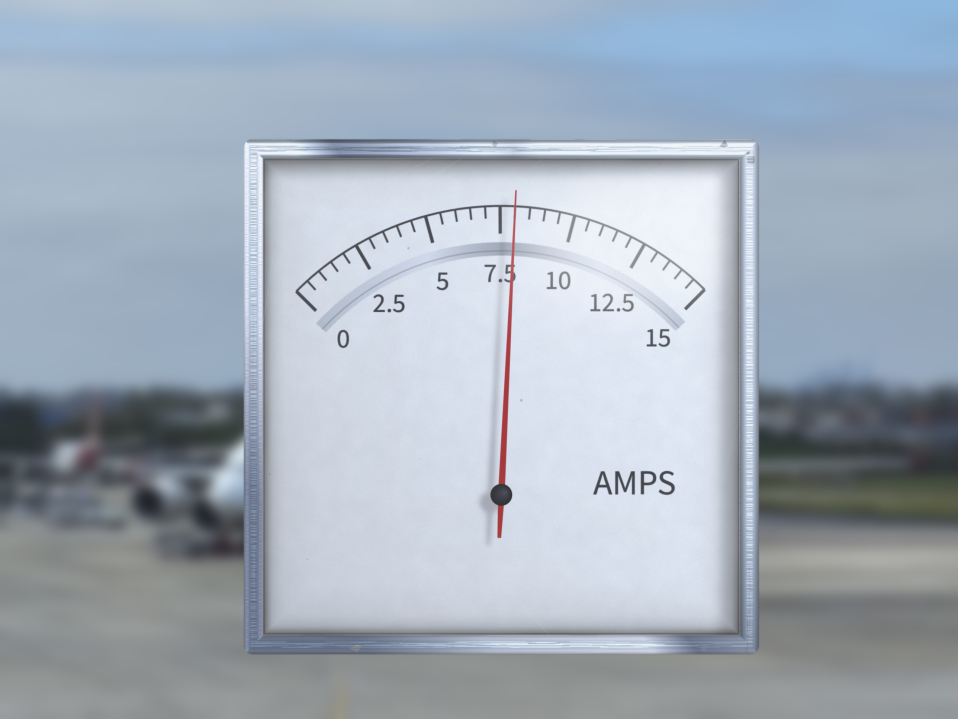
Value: 8 A
